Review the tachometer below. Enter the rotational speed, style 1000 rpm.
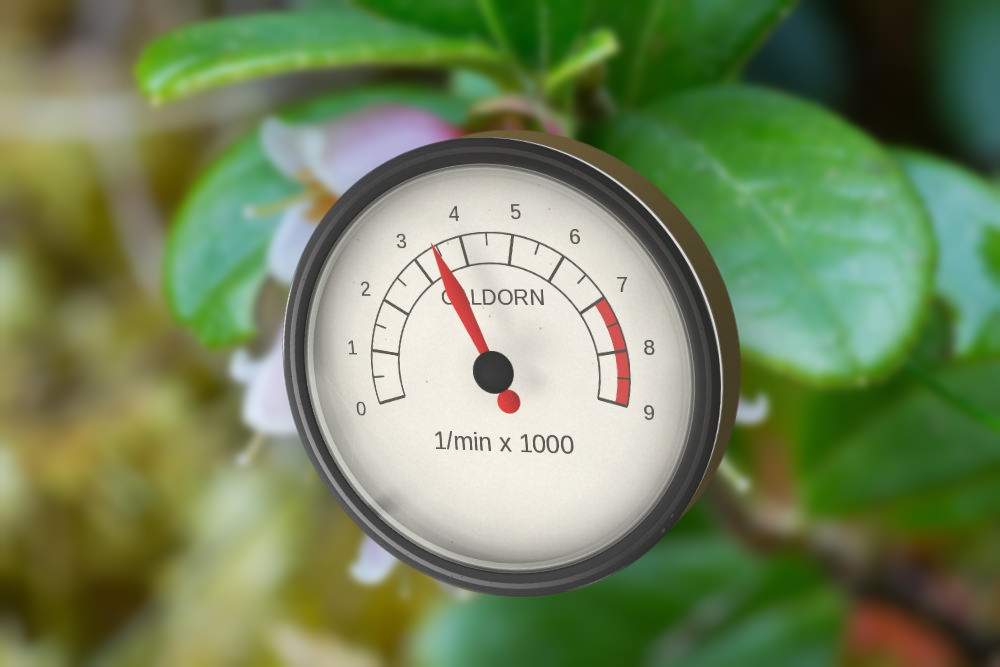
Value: 3500 rpm
